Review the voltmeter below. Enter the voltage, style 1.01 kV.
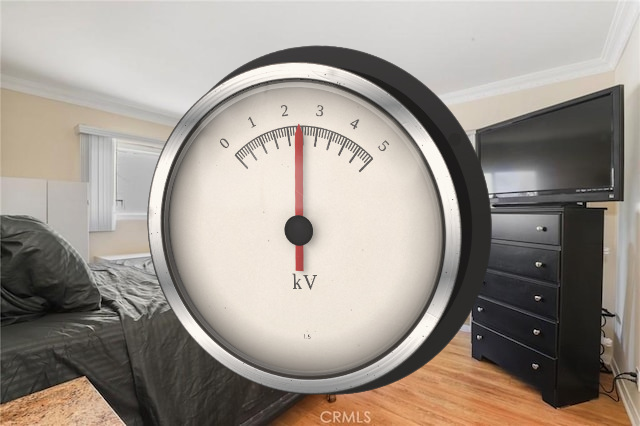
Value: 2.5 kV
